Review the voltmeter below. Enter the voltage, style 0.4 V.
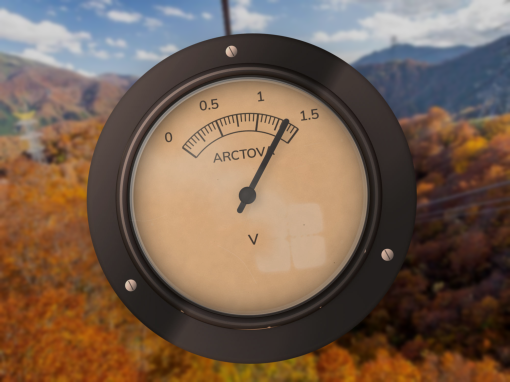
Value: 1.35 V
